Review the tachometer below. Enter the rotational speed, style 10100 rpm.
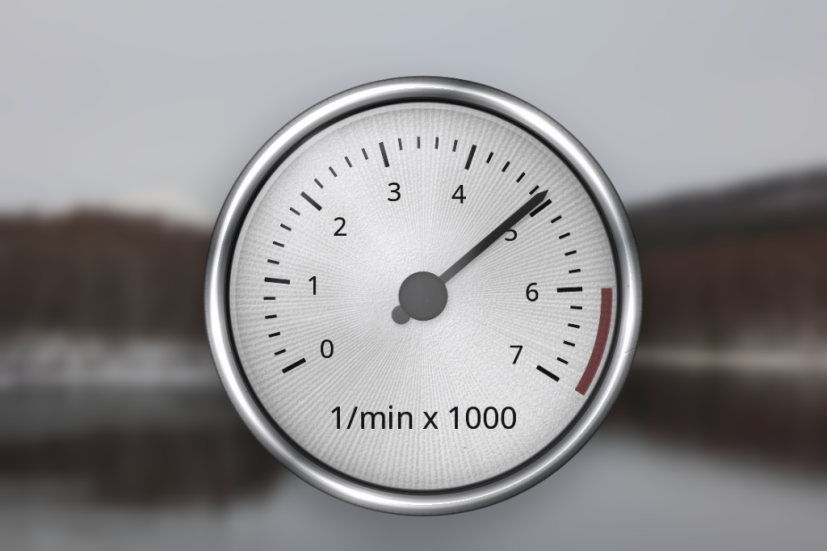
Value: 4900 rpm
